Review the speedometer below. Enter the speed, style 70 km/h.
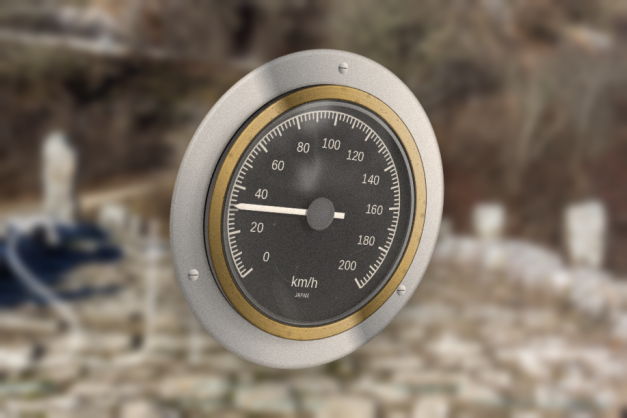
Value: 32 km/h
